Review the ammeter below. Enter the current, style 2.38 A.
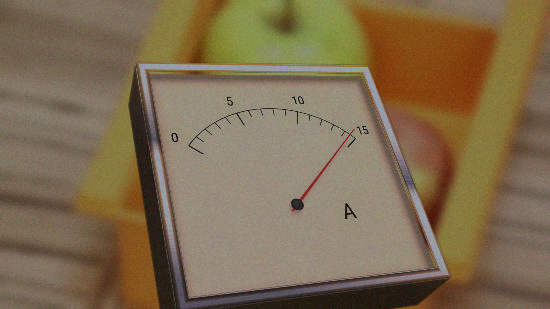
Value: 14.5 A
